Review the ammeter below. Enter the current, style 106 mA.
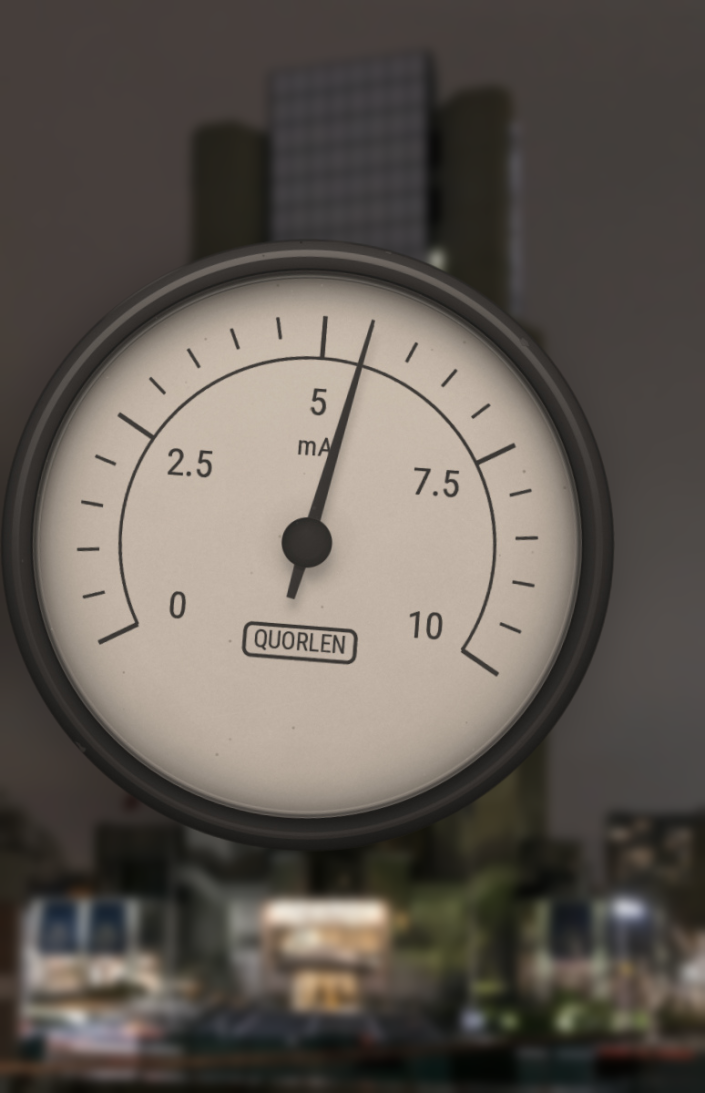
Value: 5.5 mA
